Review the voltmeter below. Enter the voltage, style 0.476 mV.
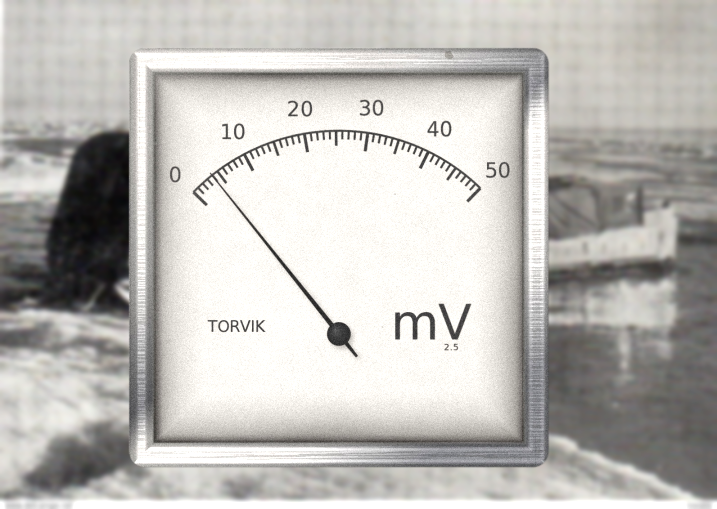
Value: 4 mV
